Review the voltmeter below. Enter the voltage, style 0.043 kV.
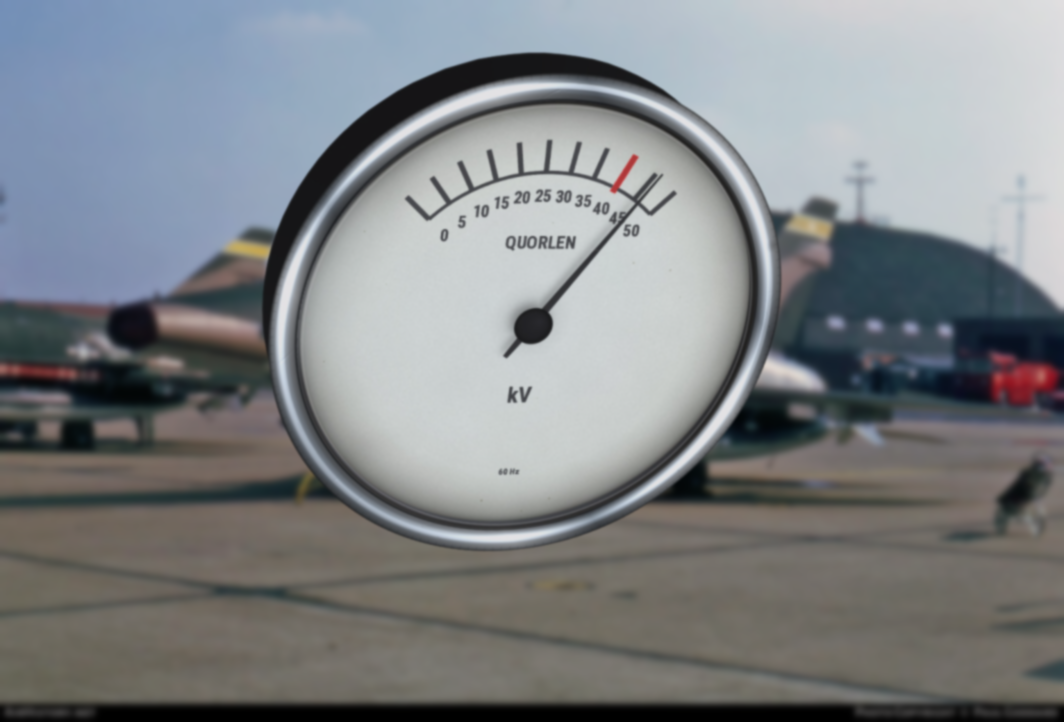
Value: 45 kV
